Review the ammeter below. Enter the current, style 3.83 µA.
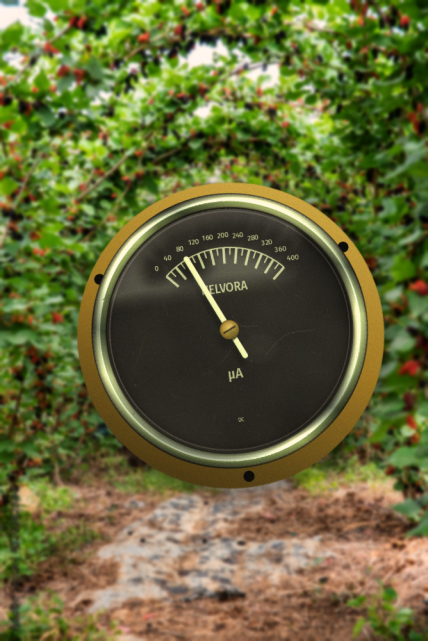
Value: 80 µA
